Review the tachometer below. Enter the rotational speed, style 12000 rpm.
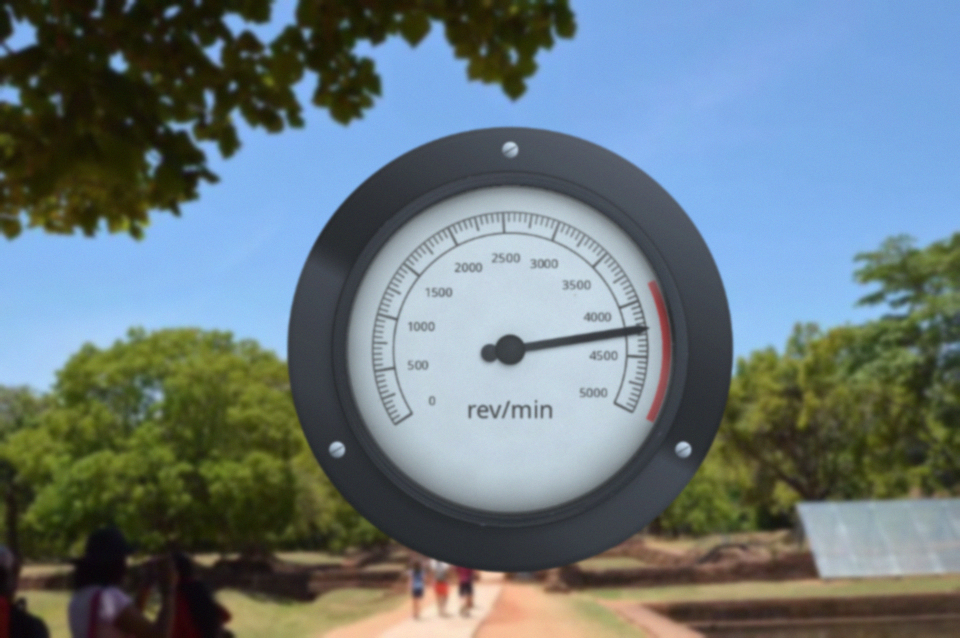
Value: 4250 rpm
